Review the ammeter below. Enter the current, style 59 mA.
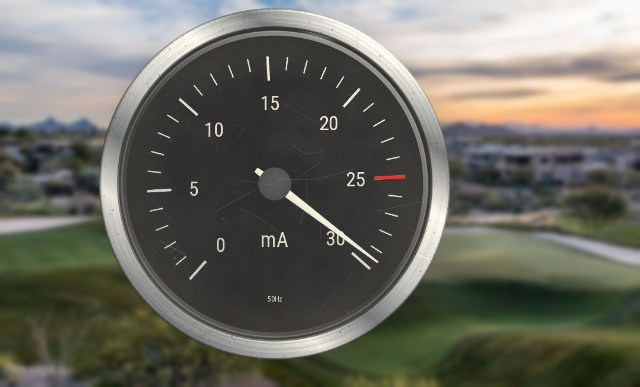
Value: 29.5 mA
